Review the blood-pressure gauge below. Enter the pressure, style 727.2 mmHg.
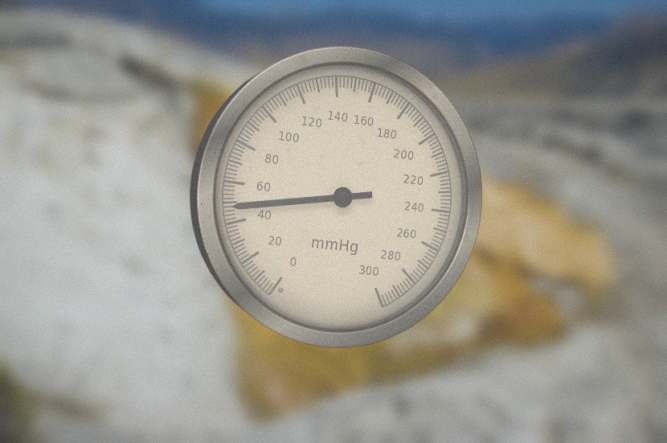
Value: 48 mmHg
